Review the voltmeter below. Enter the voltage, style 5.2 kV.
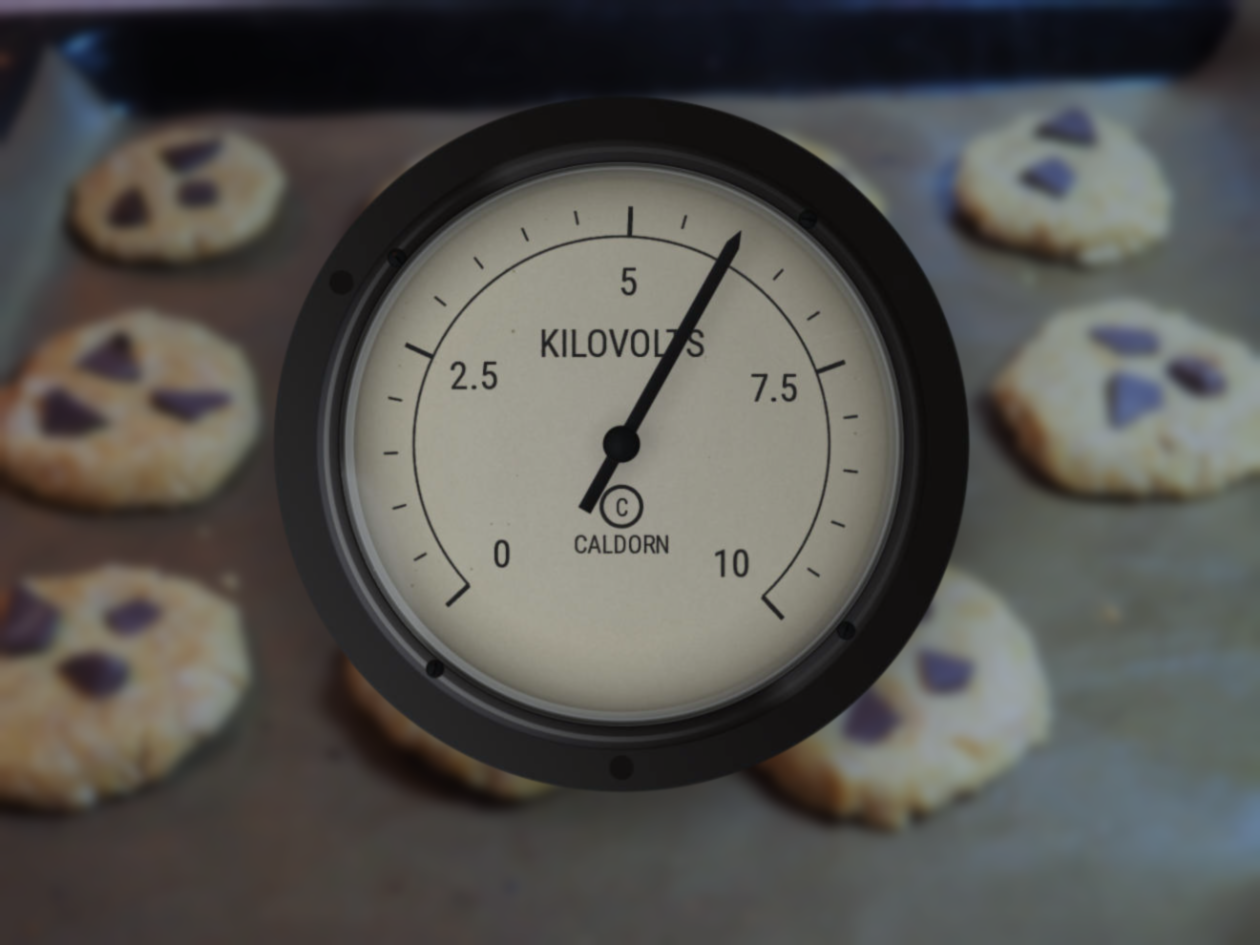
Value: 6 kV
